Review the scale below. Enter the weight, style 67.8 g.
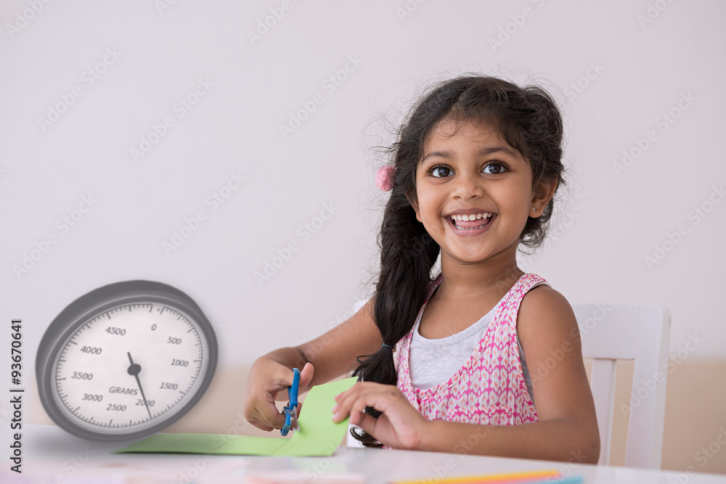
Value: 2000 g
